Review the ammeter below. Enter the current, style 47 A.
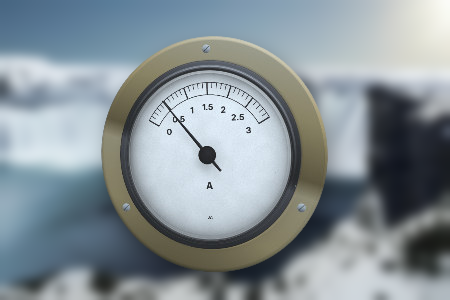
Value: 0.5 A
